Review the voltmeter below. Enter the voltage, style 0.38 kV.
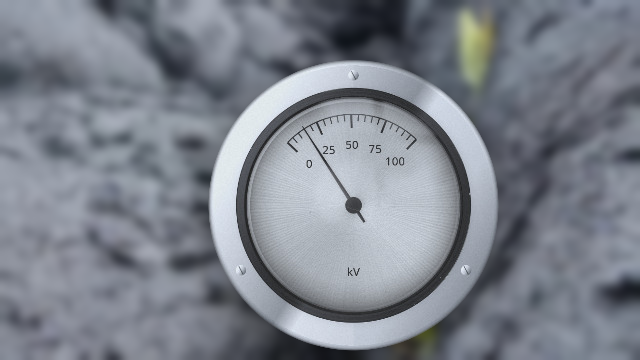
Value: 15 kV
